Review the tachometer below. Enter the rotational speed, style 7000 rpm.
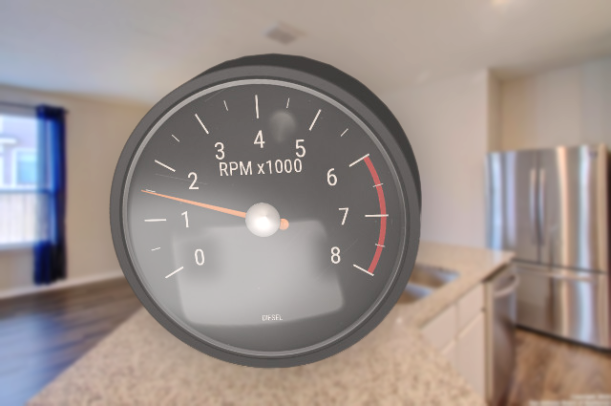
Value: 1500 rpm
